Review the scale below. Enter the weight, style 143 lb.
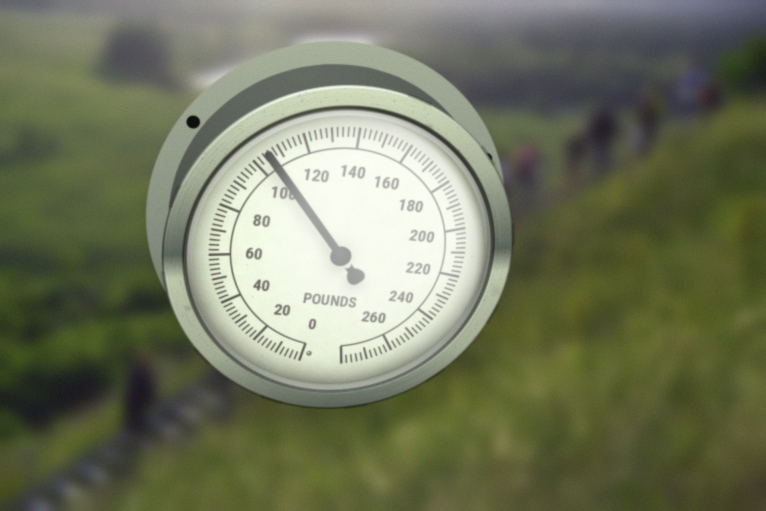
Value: 106 lb
